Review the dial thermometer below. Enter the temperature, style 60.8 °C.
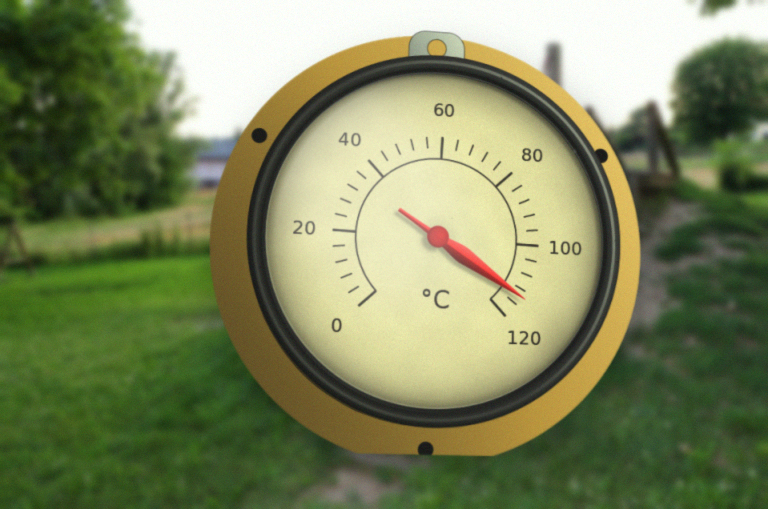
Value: 114 °C
